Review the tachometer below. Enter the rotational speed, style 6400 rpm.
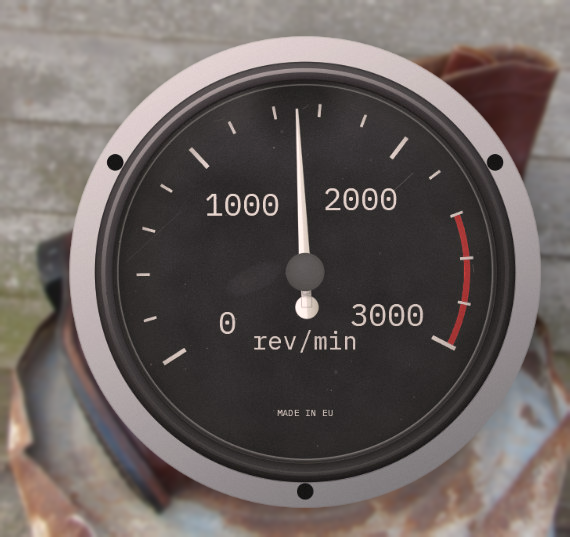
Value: 1500 rpm
